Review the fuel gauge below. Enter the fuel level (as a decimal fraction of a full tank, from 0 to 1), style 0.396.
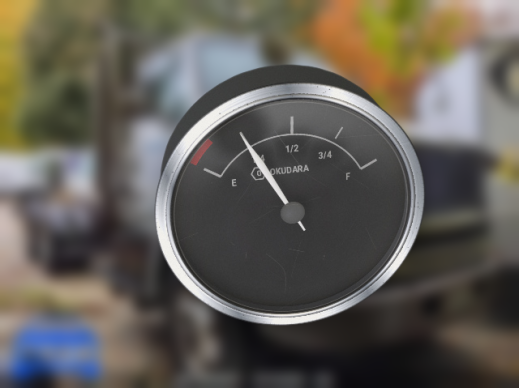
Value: 0.25
